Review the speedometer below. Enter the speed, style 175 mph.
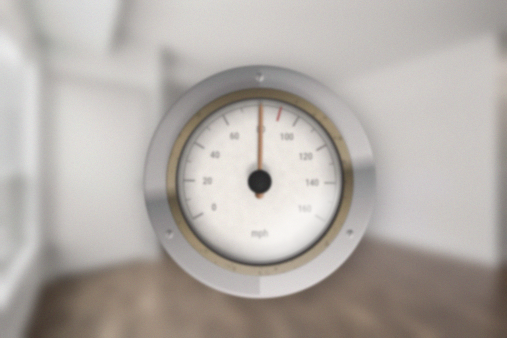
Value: 80 mph
